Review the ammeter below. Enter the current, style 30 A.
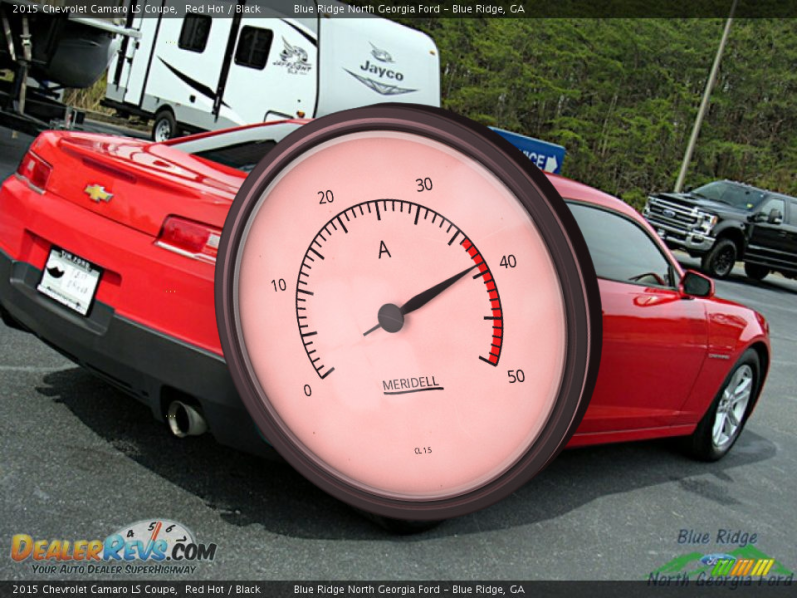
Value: 39 A
